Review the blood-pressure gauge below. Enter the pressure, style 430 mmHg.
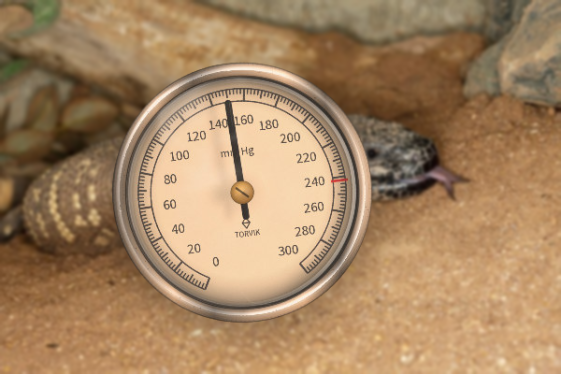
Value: 150 mmHg
